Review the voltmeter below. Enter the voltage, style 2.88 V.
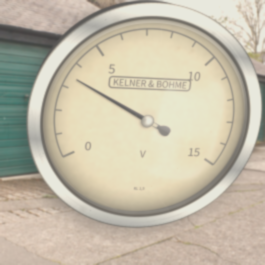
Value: 3.5 V
